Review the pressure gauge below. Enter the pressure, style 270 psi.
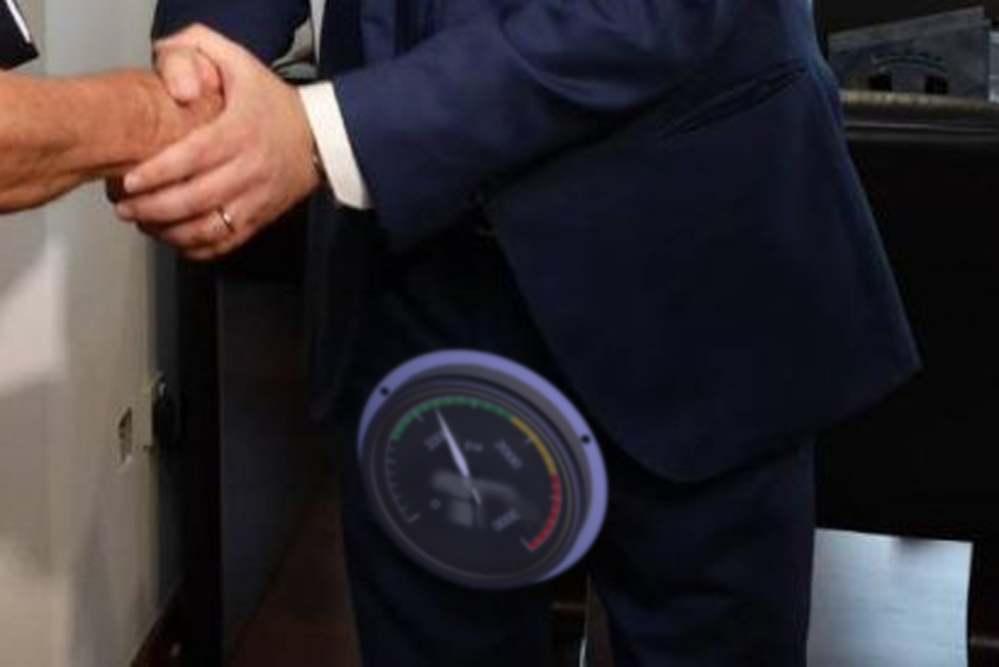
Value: 1200 psi
